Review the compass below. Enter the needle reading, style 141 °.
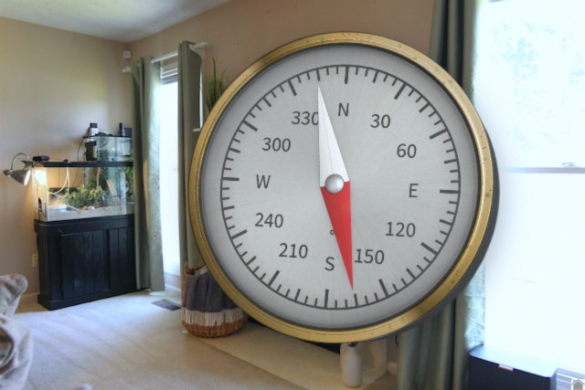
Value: 165 °
